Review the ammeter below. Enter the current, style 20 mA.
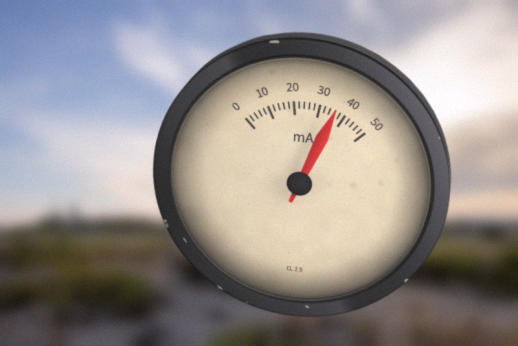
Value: 36 mA
